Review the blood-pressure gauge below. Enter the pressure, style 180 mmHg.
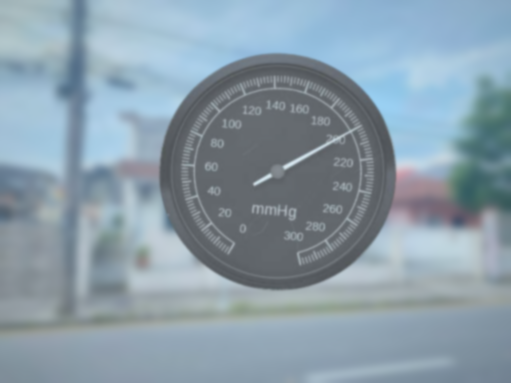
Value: 200 mmHg
